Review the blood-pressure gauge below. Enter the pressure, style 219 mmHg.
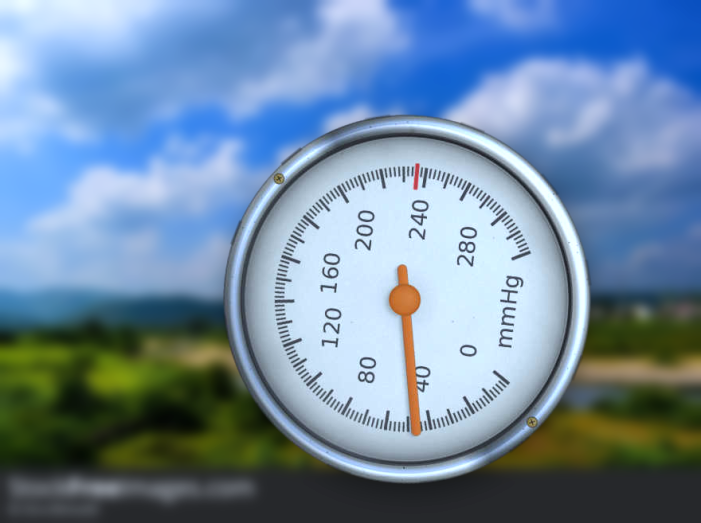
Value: 46 mmHg
